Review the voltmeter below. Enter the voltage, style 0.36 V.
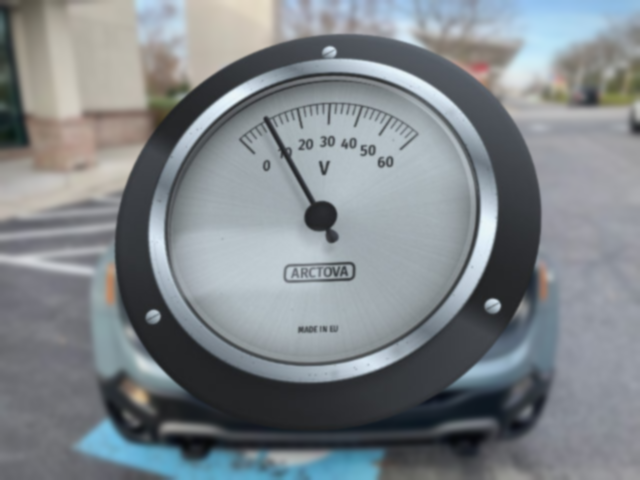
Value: 10 V
